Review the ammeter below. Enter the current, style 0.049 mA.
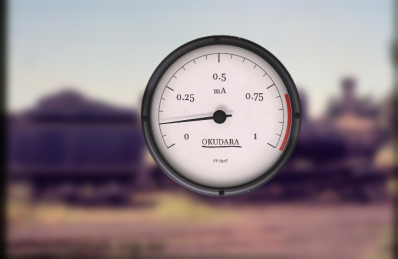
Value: 0.1 mA
